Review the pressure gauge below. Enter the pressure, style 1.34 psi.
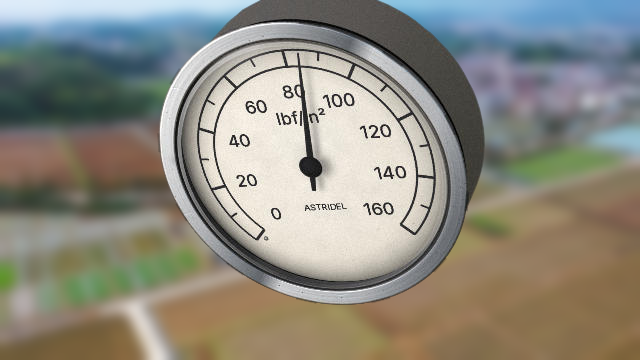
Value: 85 psi
